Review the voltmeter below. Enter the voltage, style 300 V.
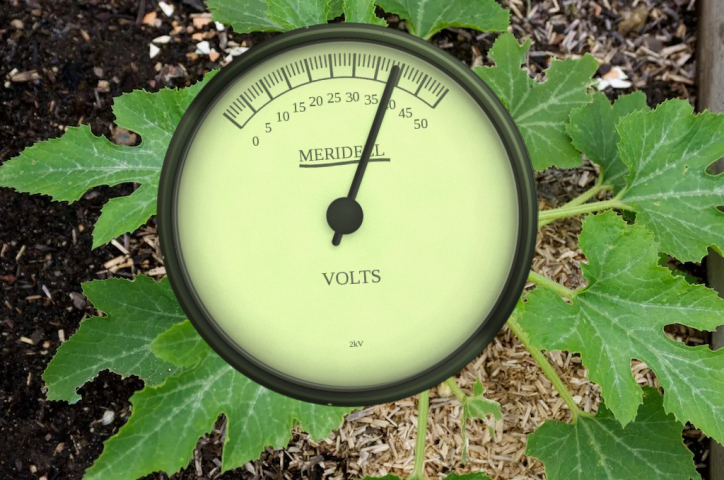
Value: 39 V
